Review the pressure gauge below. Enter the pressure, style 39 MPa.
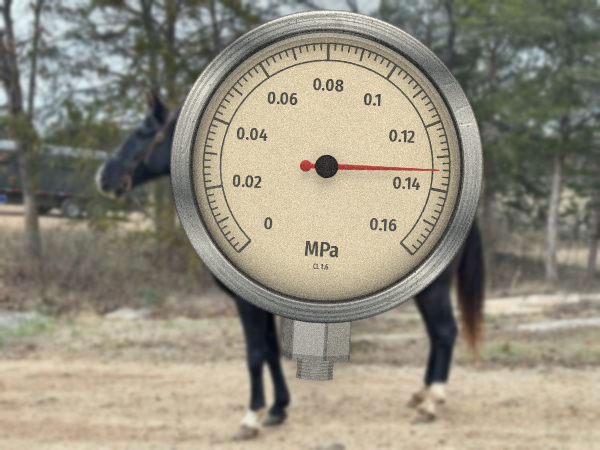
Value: 0.134 MPa
